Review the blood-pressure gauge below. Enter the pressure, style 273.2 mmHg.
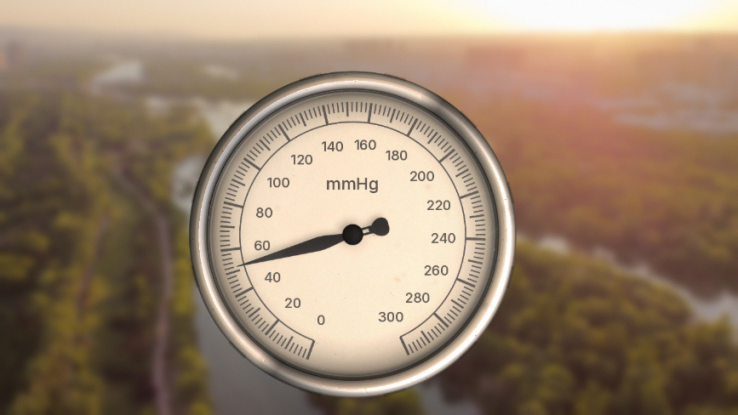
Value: 52 mmHg
